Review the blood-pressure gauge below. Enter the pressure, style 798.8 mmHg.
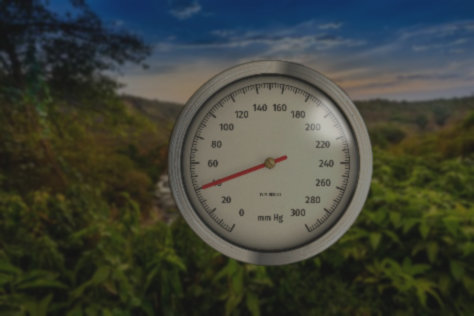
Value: 40 mmHg
